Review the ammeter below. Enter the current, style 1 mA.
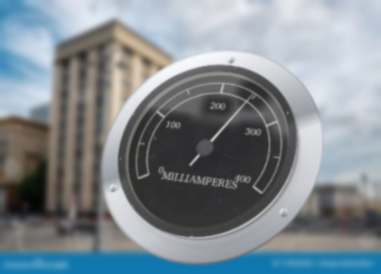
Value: 250 mA
